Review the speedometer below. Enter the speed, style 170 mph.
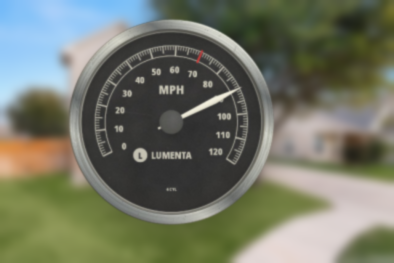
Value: 90 mph
